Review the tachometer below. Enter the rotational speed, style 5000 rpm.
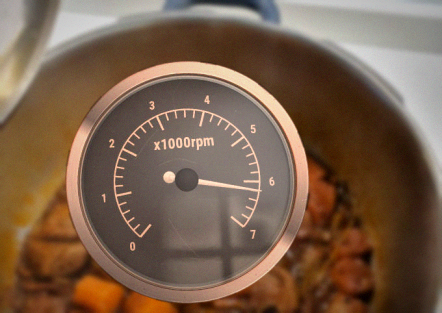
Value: 6200 rpm
